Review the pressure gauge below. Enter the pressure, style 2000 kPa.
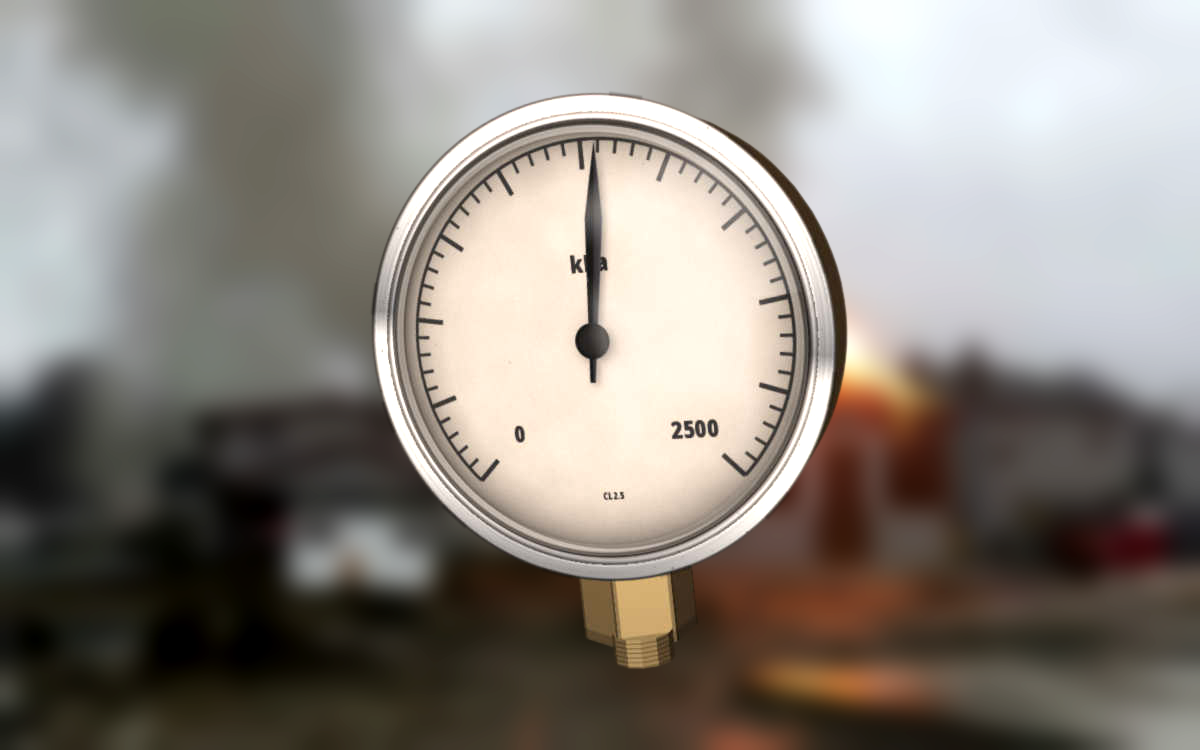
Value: 1300 kPa
